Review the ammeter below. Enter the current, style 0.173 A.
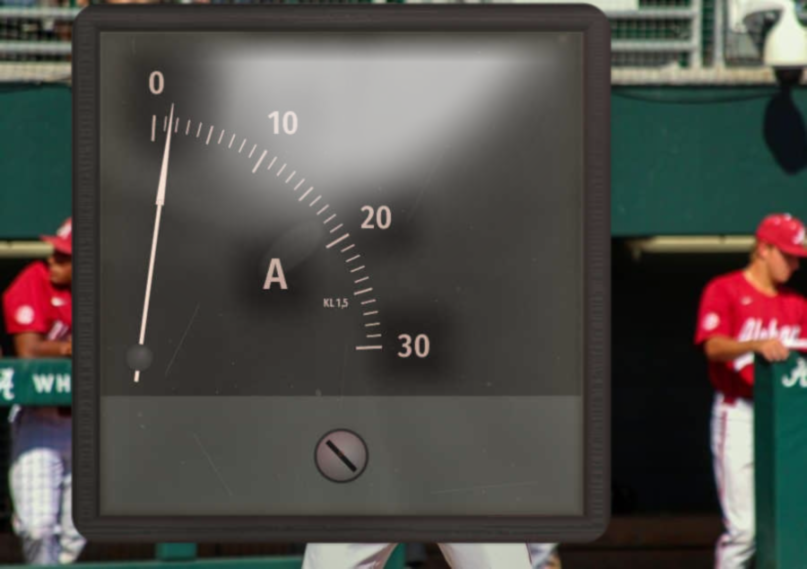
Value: 1.5 A
